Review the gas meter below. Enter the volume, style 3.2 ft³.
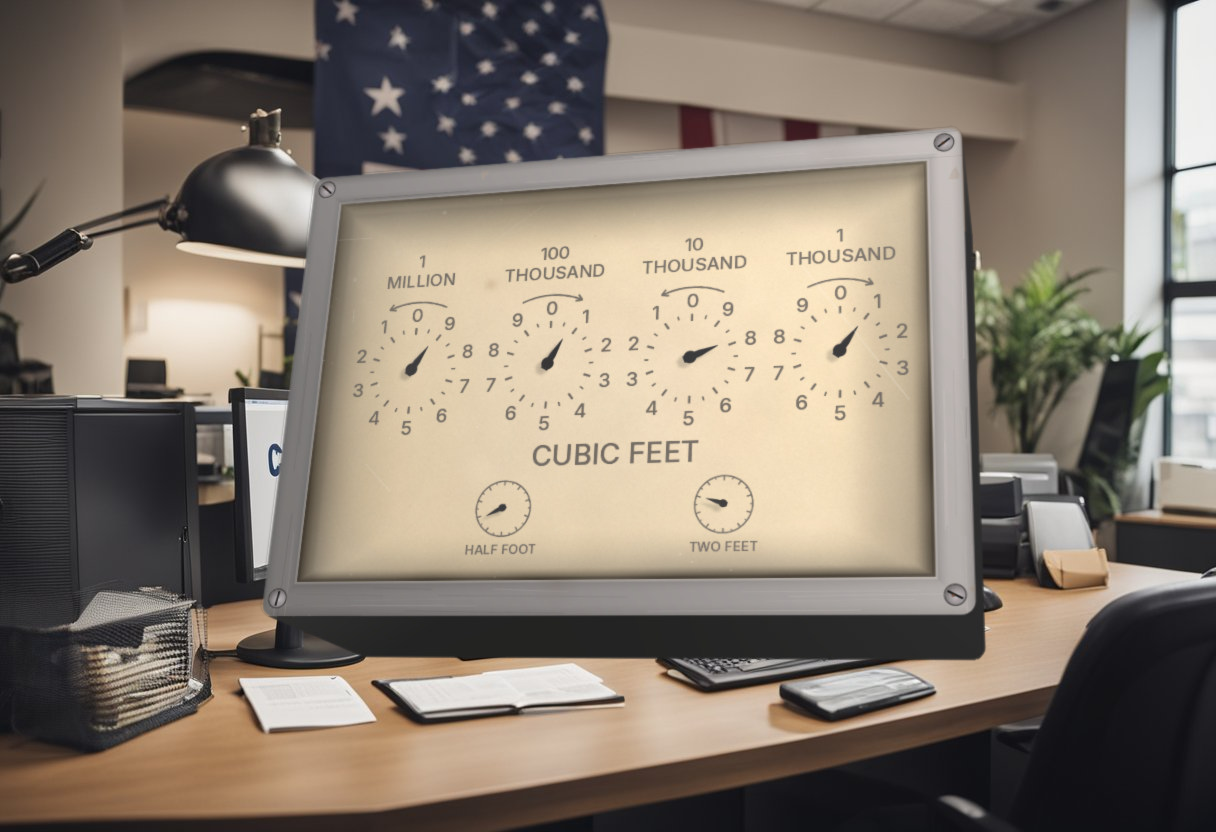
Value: 908100 ft³
